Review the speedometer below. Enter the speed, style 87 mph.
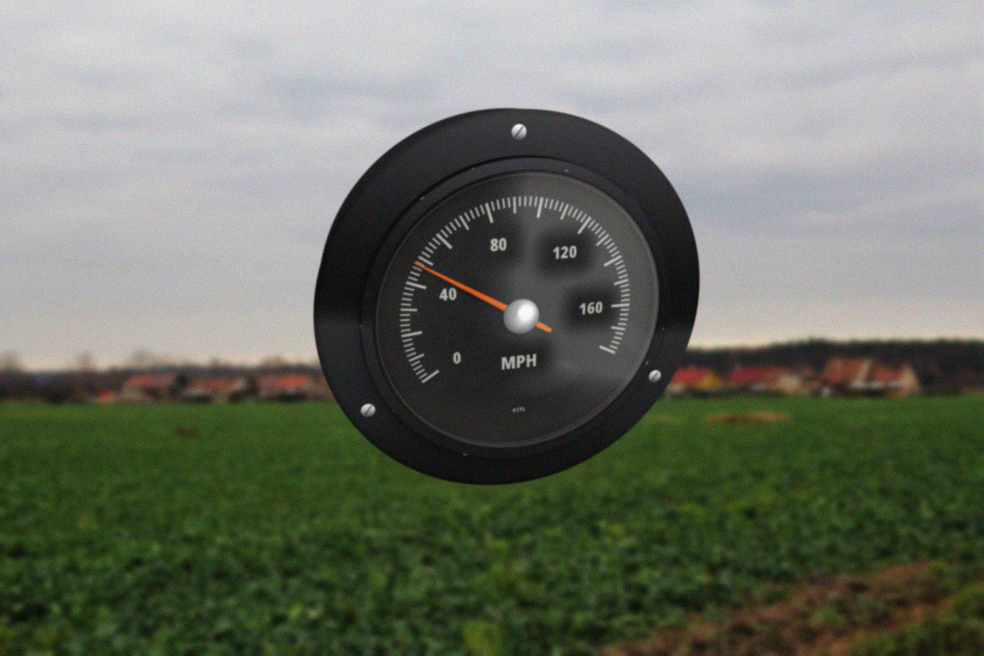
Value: 48 mph
